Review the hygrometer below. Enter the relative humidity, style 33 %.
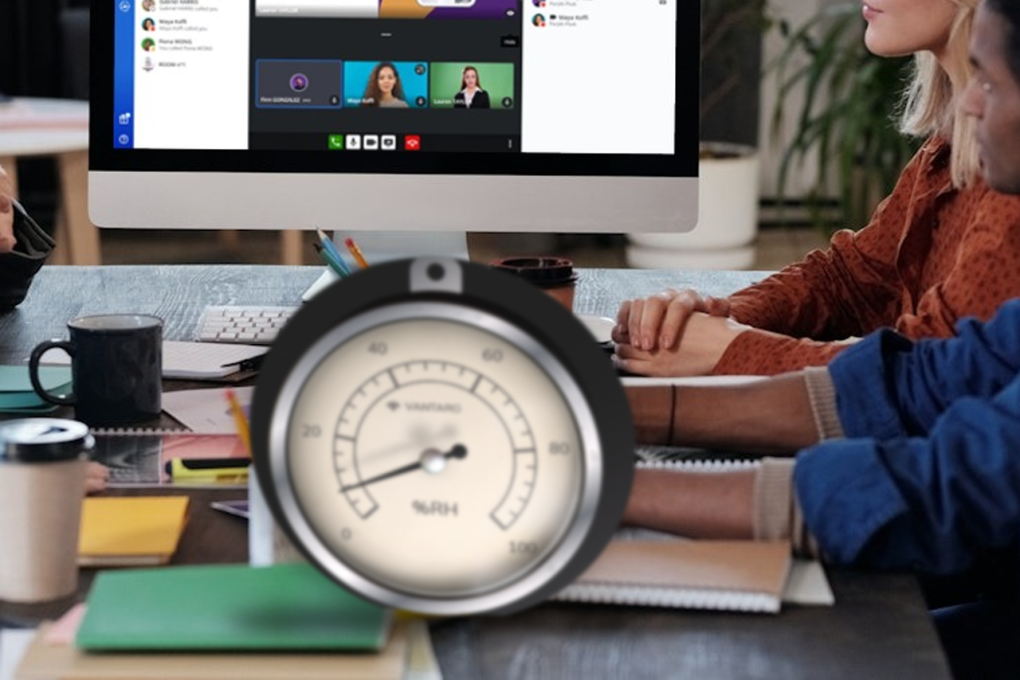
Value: 8 %
